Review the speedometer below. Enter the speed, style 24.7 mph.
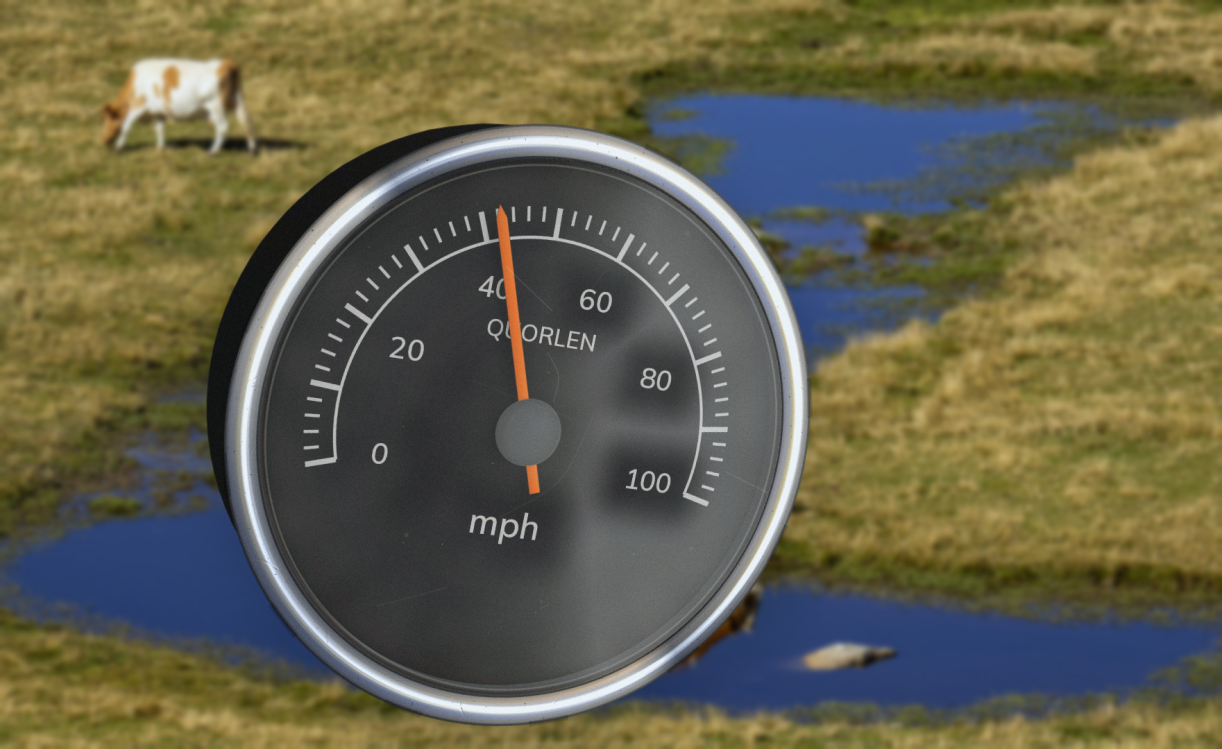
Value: 42 mph
